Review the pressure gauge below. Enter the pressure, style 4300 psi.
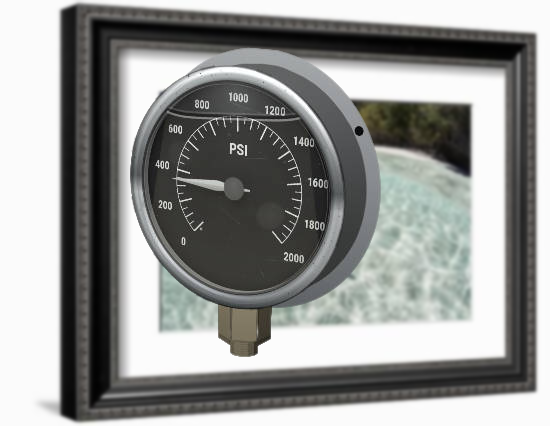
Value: 350 psi
